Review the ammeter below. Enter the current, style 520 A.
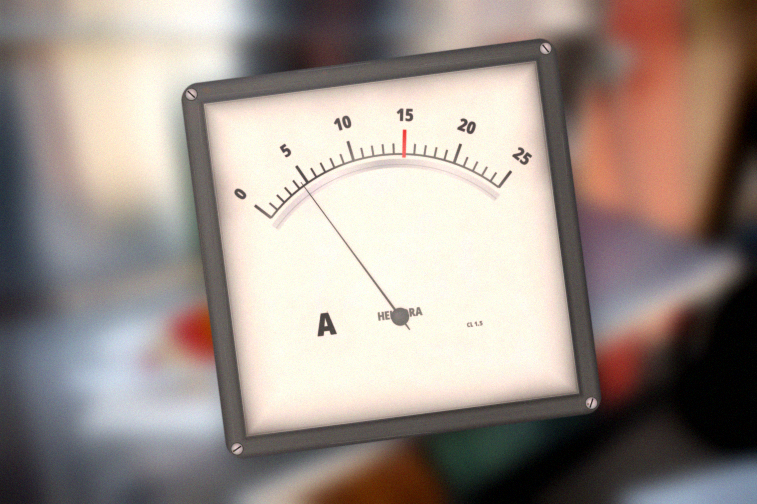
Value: 4.5 A
